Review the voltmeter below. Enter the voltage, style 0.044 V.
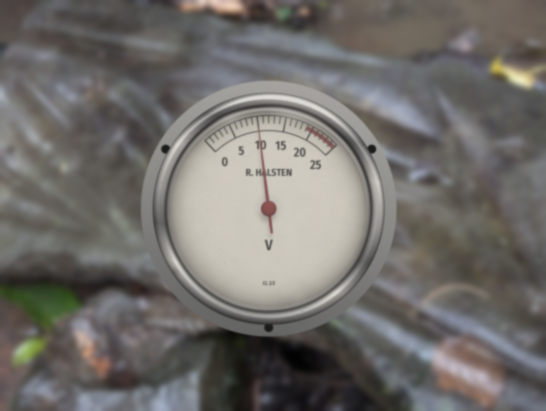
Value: 10 V
